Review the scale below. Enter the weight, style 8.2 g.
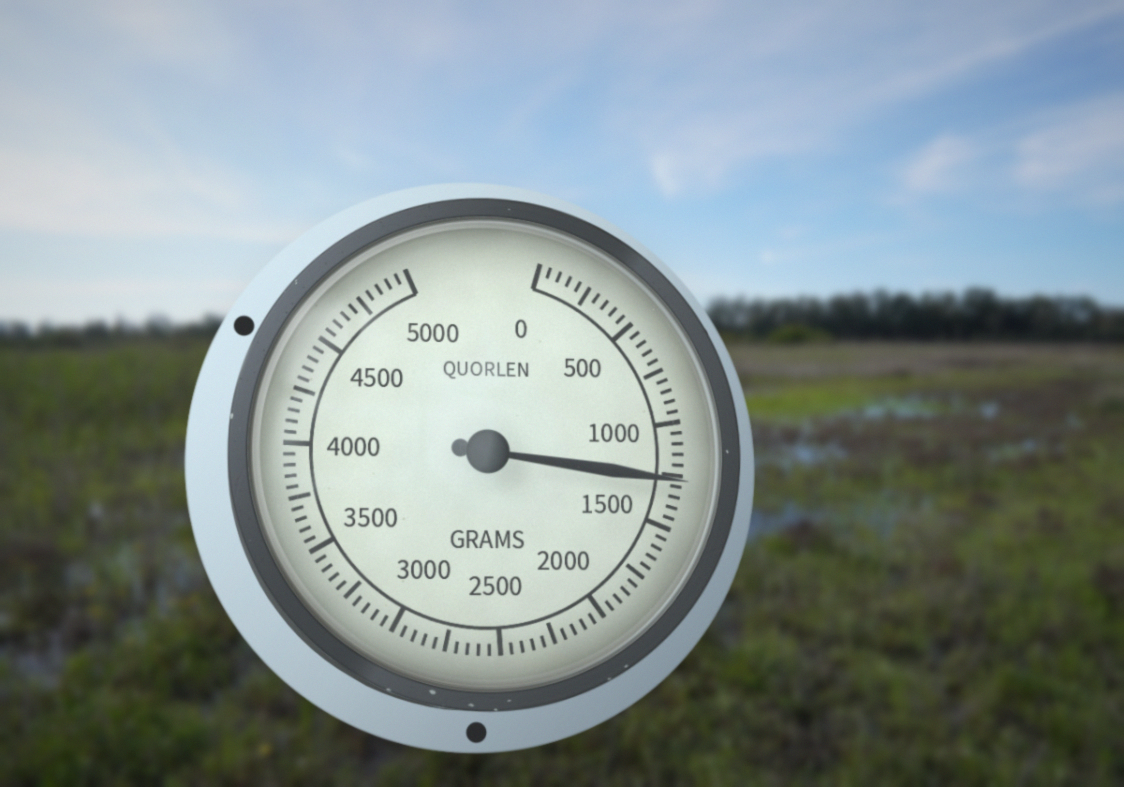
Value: 1275 g
